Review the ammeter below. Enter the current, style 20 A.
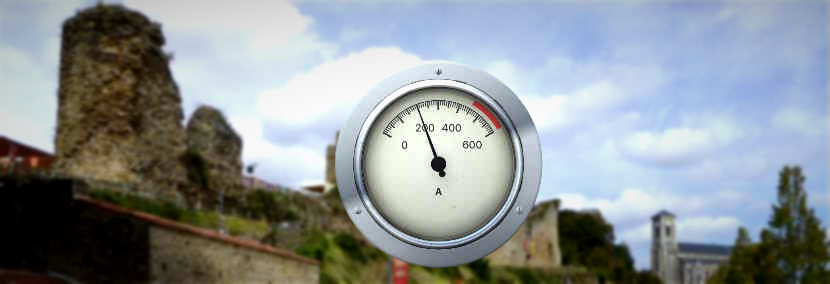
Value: 200 A
